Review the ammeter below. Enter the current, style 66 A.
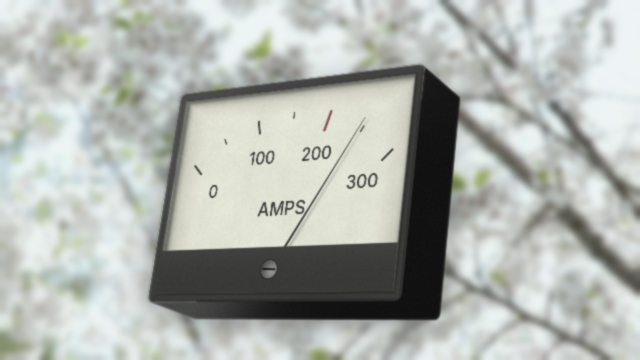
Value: 250 A
